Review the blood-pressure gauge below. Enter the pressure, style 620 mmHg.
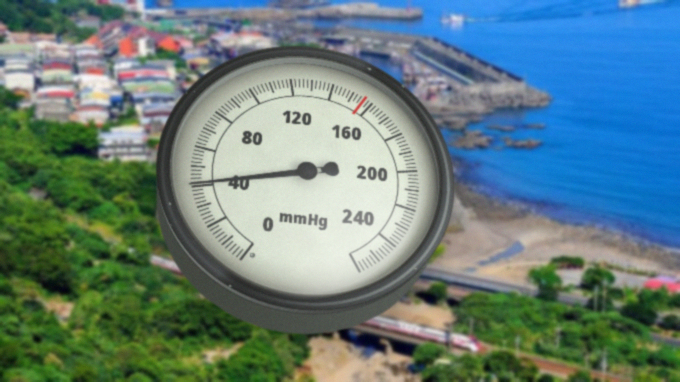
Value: 40 mmHg
